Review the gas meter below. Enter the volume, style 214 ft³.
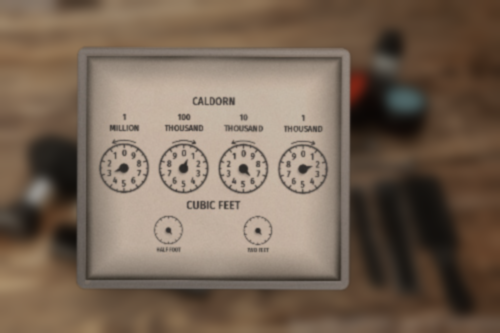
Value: 306200 ft³
